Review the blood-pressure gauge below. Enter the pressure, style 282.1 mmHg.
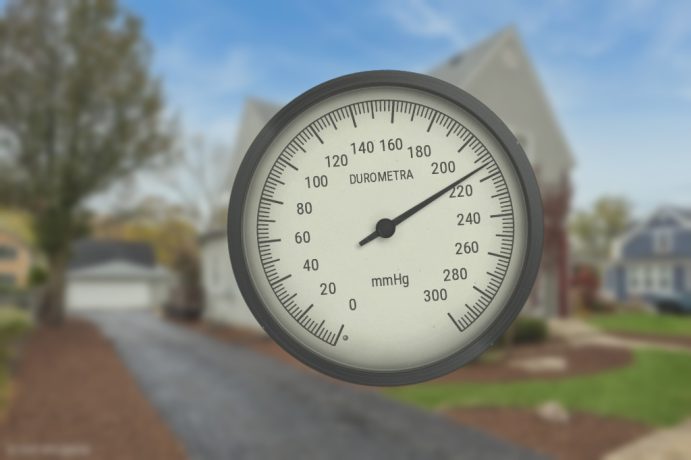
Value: 214 mmHg
